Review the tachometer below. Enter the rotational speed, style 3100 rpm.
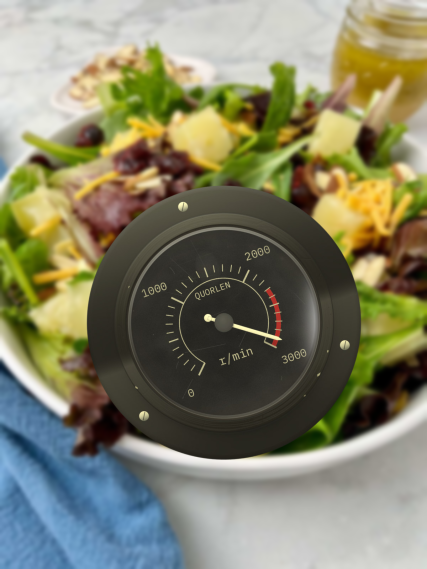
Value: 2900 rpm
